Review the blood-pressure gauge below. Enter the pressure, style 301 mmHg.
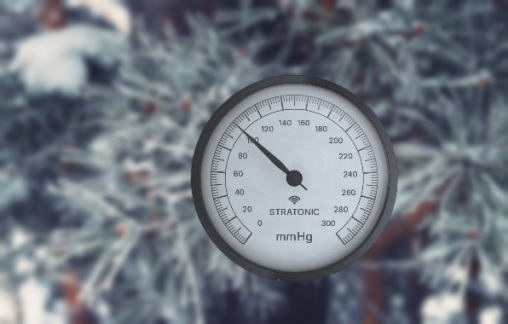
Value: 100 mmHg
